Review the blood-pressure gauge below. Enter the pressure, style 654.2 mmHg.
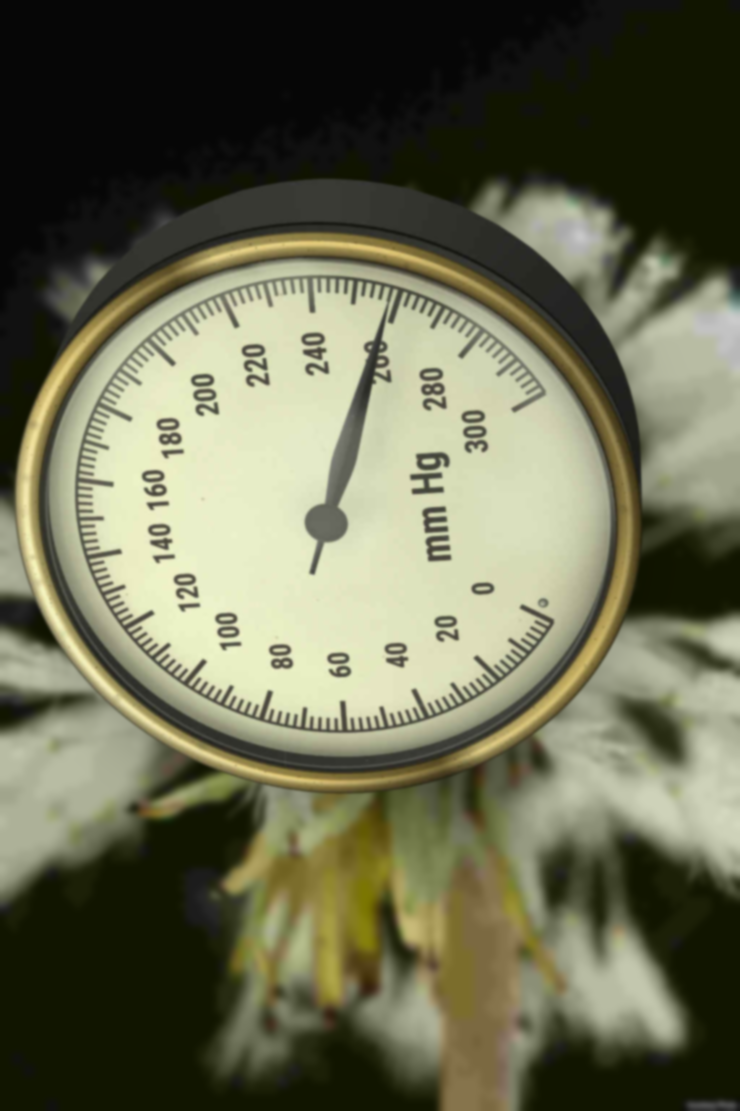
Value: 258 mmHg
